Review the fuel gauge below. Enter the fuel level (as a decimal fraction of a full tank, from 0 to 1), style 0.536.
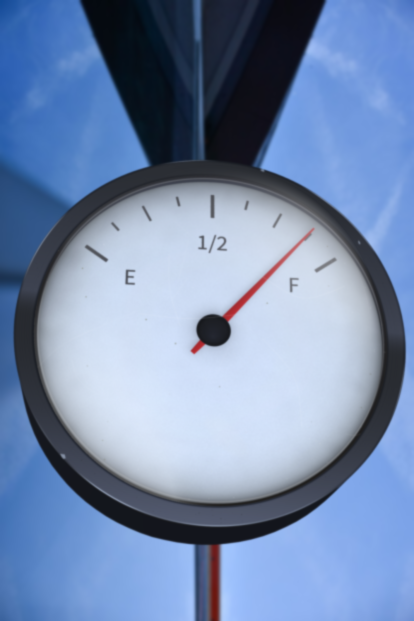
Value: 0.875
